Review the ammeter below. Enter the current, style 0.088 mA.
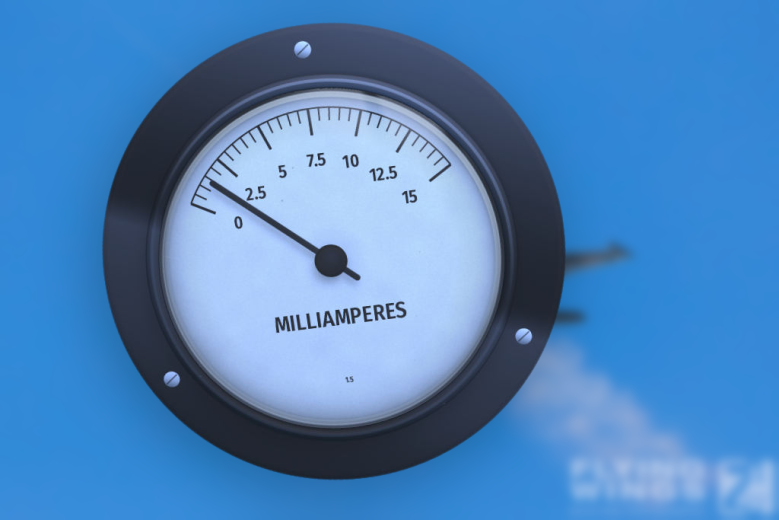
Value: 1.5 mA
